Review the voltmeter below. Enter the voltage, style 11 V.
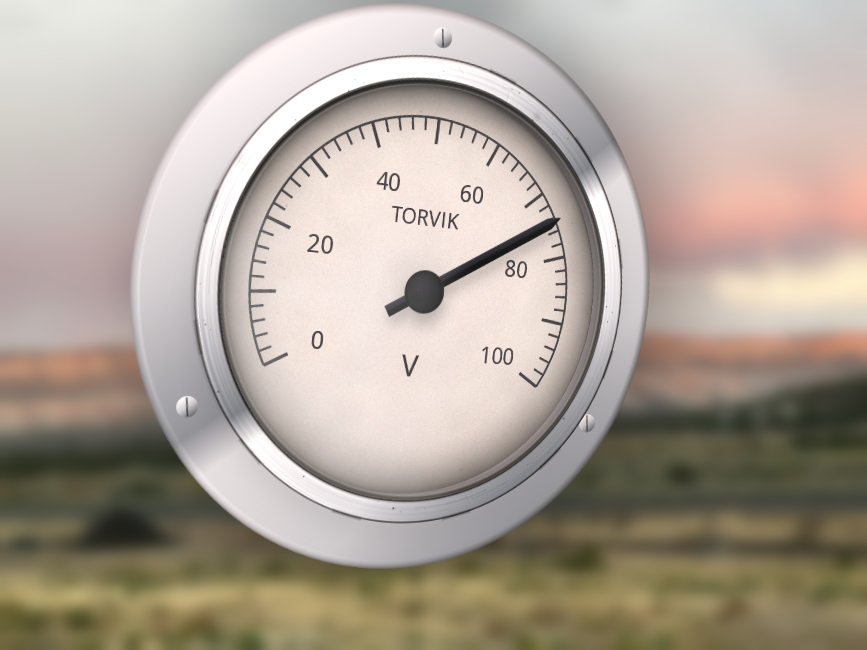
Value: 74 V
